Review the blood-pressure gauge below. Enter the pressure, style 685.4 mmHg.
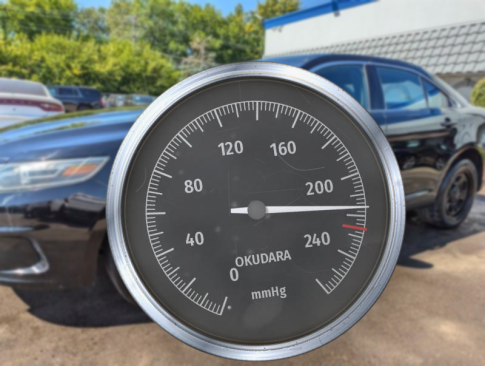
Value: 216 mmHg
